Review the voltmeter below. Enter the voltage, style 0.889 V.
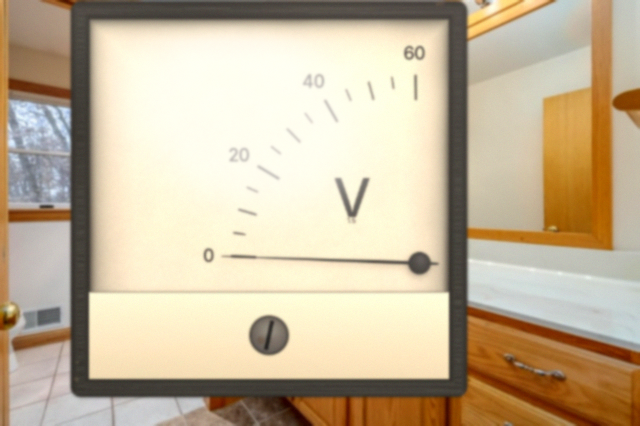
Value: 0 V
